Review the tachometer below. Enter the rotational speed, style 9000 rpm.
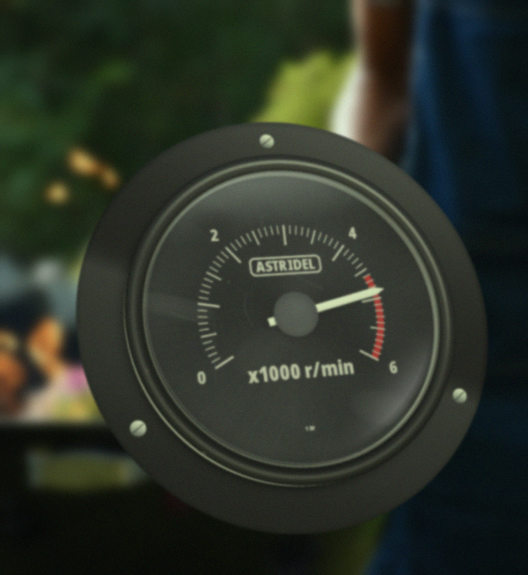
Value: 4900 rpm
